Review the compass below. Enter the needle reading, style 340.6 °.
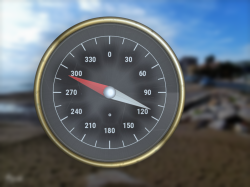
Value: 292.5 °
